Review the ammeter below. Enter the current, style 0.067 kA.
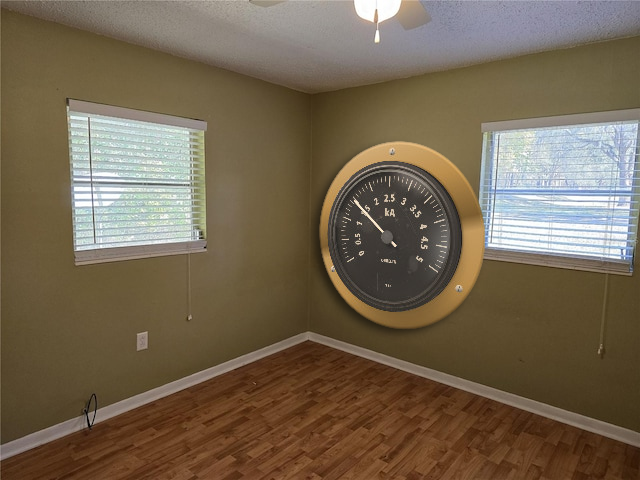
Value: 1.5 kA
